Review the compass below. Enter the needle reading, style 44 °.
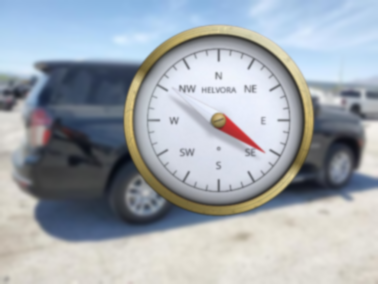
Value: 125 °
